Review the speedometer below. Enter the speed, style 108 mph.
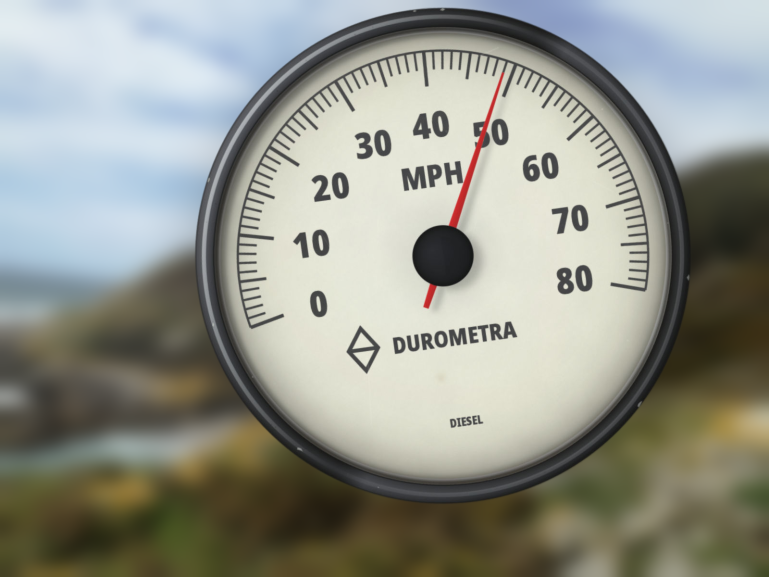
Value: 49 mph
